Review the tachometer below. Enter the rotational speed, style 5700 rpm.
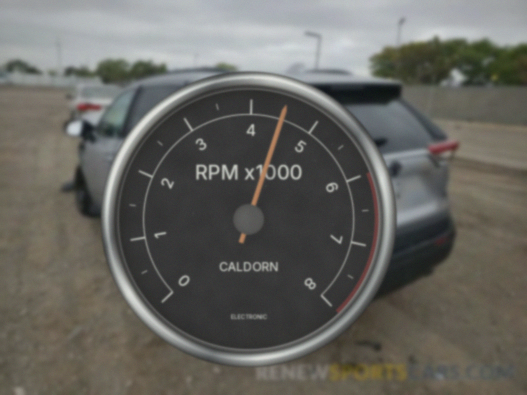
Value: 4500 rpm
